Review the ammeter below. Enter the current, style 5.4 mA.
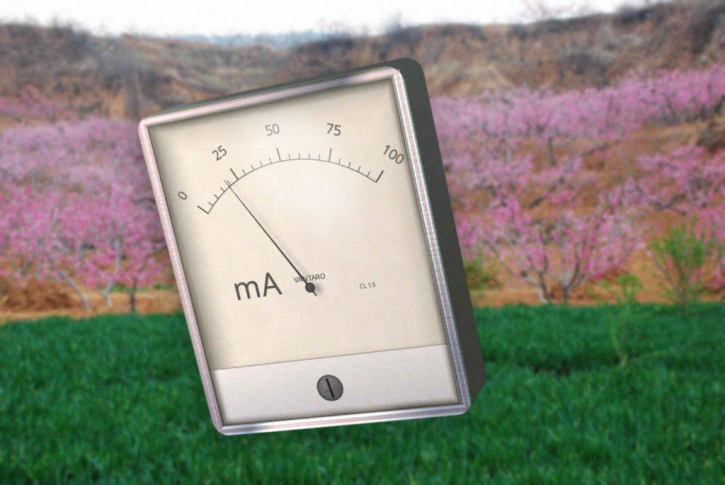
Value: 20 mA
